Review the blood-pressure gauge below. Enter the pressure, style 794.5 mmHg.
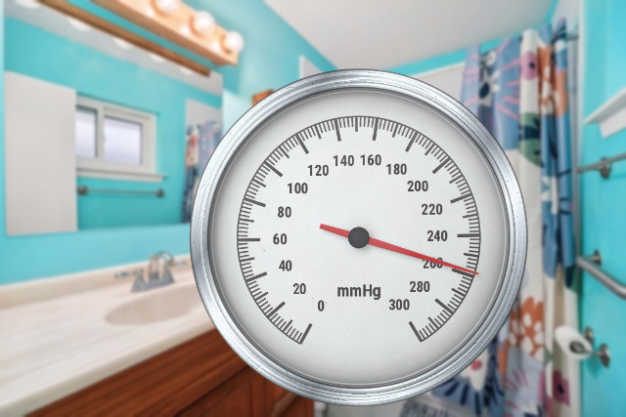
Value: 258 mmHg
